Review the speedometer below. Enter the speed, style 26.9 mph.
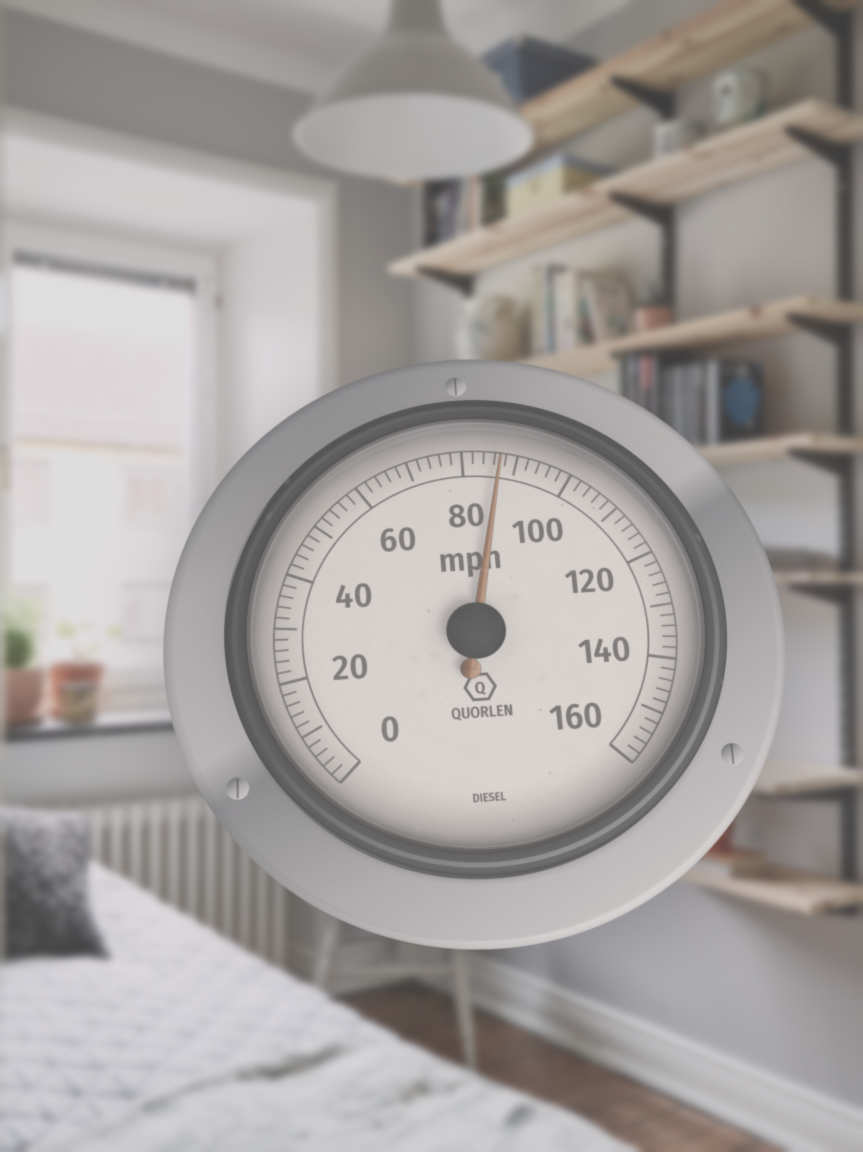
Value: 87 mph
